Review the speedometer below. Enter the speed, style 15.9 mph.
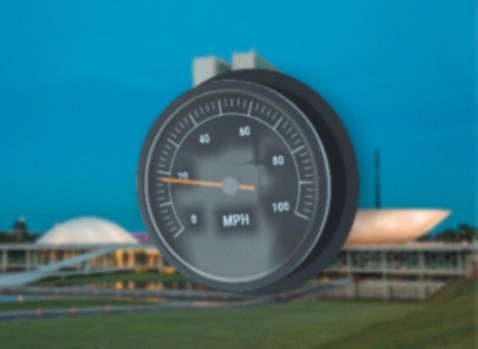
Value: 18 mph
